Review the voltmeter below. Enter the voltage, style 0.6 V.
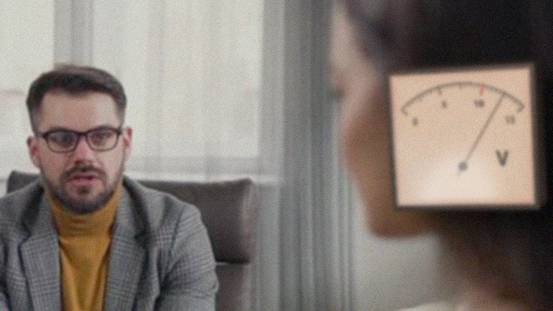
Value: 12.5 V
